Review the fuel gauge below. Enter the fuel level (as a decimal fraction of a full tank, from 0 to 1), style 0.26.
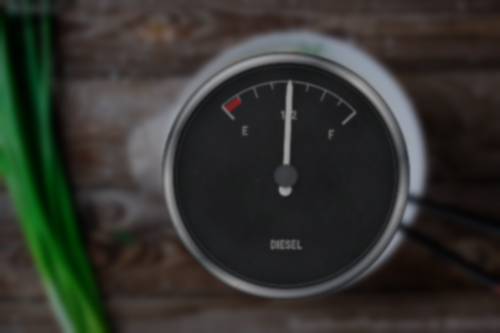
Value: 0.5
